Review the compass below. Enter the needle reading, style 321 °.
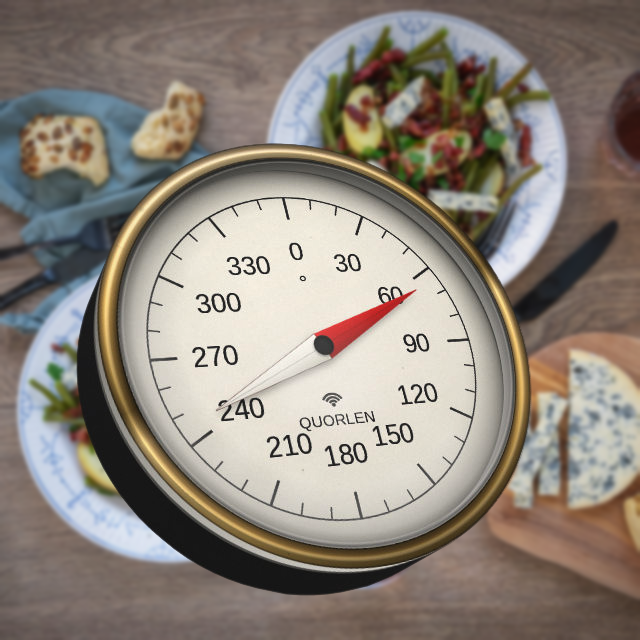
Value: 65 °
